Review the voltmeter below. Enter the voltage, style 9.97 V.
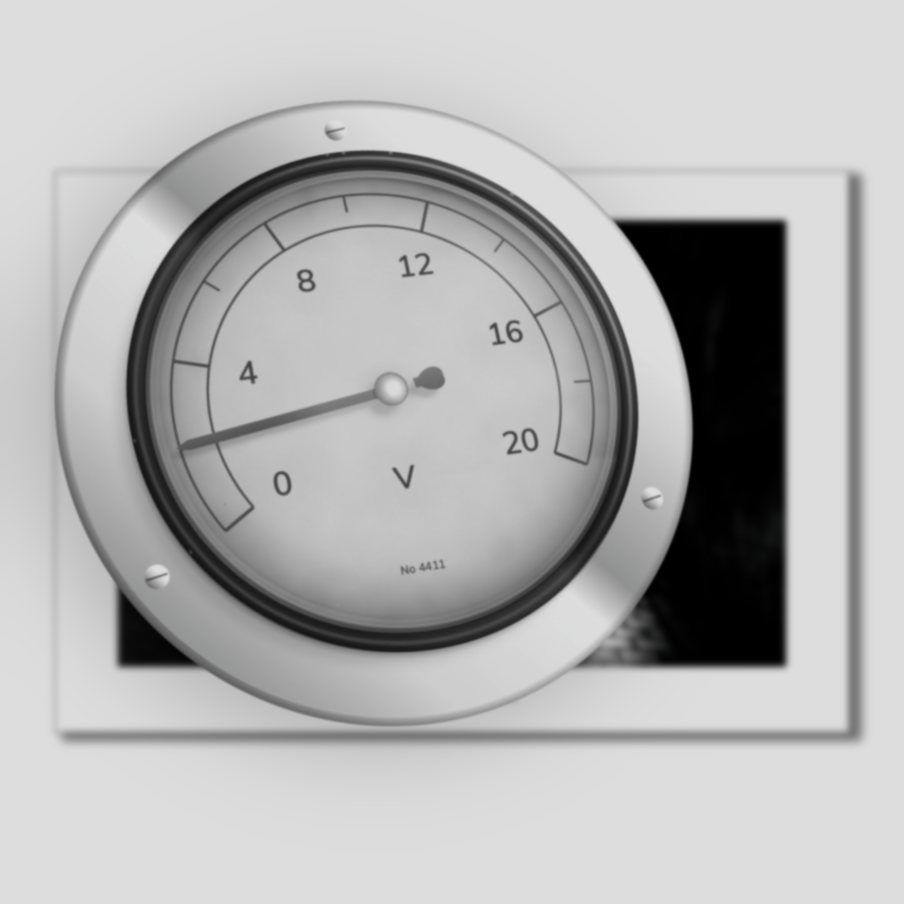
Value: 2 V
